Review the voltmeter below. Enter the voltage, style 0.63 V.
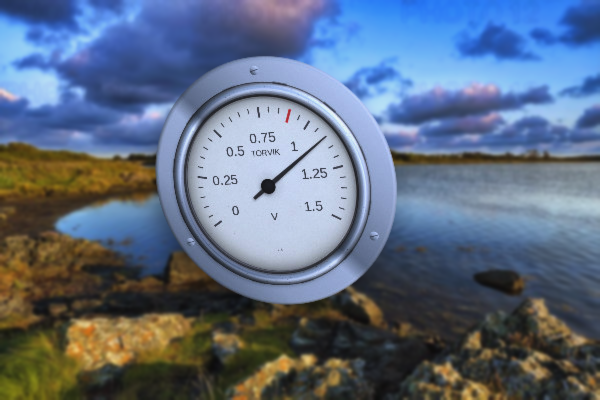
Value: 1.1 V
